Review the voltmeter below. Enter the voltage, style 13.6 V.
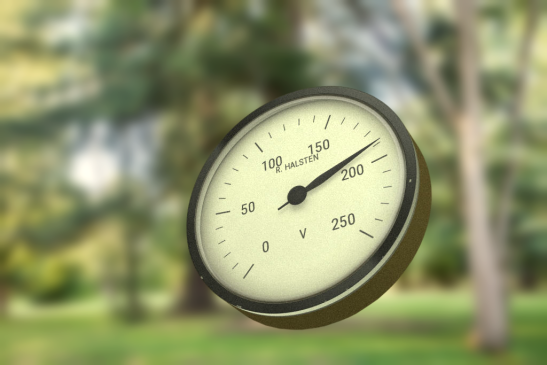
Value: 190 V
